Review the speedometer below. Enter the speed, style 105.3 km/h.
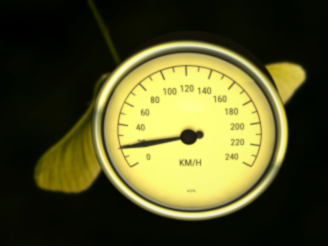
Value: 20 km/h
